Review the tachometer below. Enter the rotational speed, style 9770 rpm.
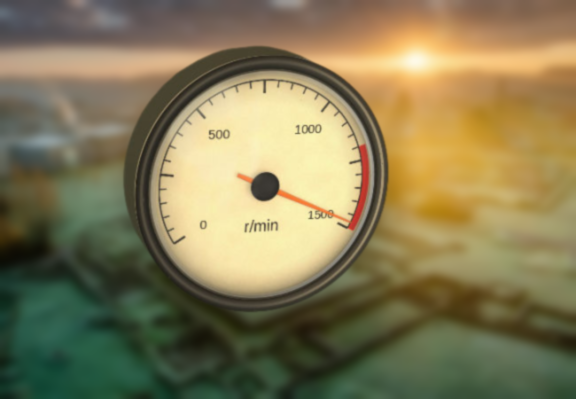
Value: 1475 rpm
